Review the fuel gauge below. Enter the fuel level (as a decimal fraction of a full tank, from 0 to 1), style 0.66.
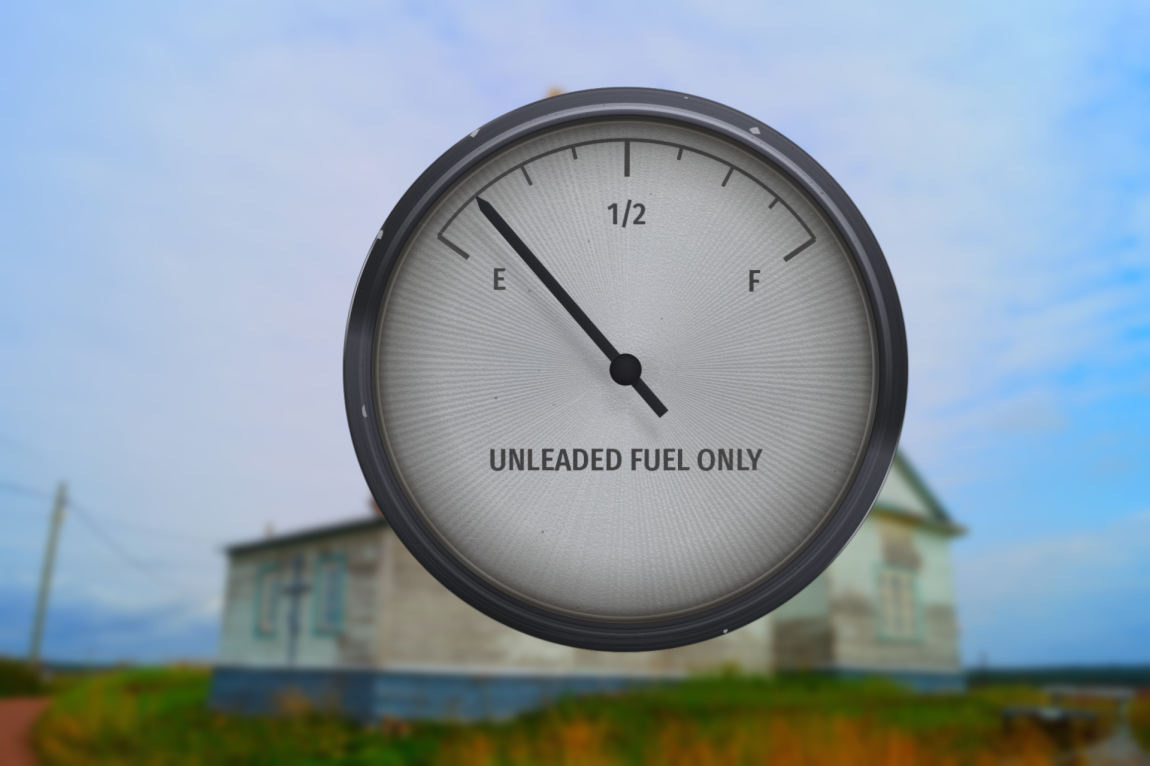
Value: 0.125
